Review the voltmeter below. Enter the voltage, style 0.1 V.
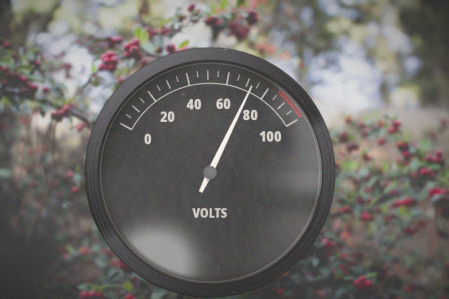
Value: 72.5 V
